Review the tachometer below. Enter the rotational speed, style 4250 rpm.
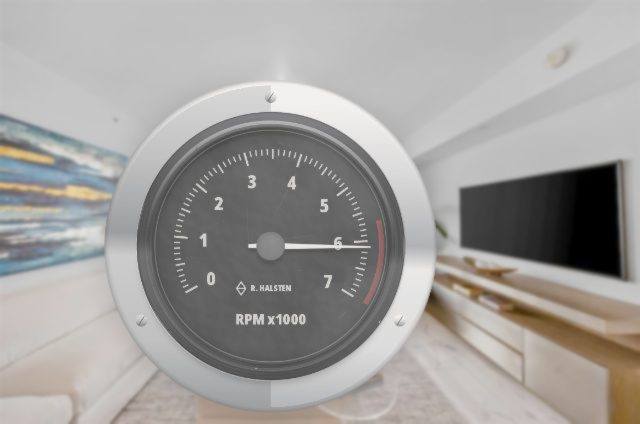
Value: 6100 rpm
